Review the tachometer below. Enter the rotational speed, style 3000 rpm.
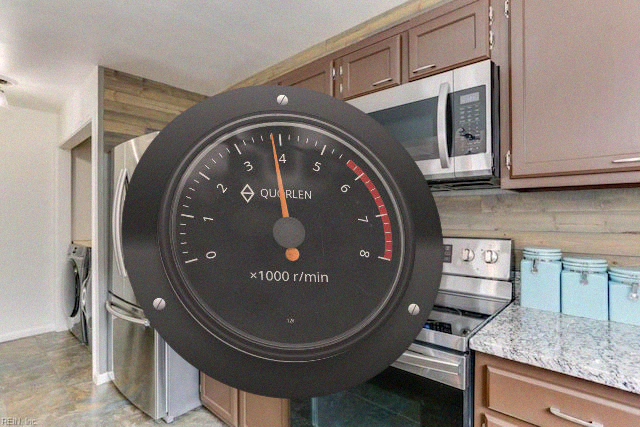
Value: 3800 rpm
